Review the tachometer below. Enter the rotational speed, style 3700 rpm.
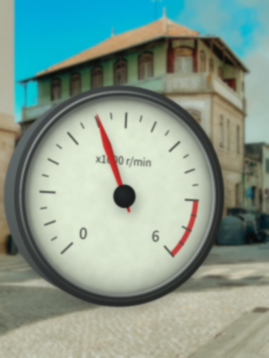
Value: 2500 rpm
